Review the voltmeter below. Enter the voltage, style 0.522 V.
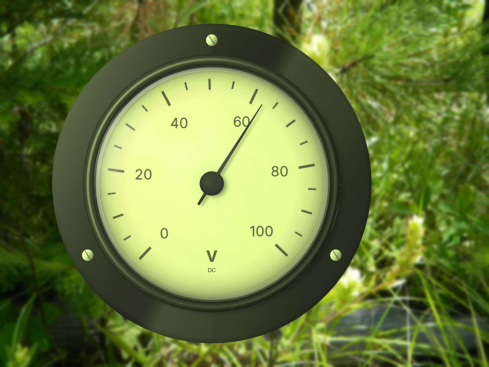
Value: 62.5 V
